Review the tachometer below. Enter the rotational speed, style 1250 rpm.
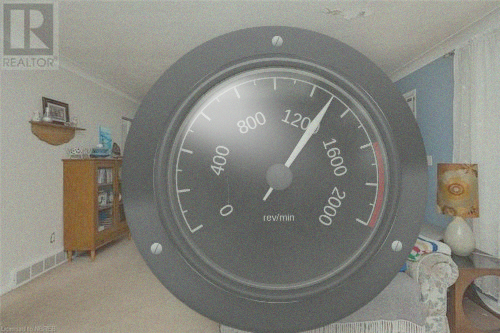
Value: 1300 rpm
